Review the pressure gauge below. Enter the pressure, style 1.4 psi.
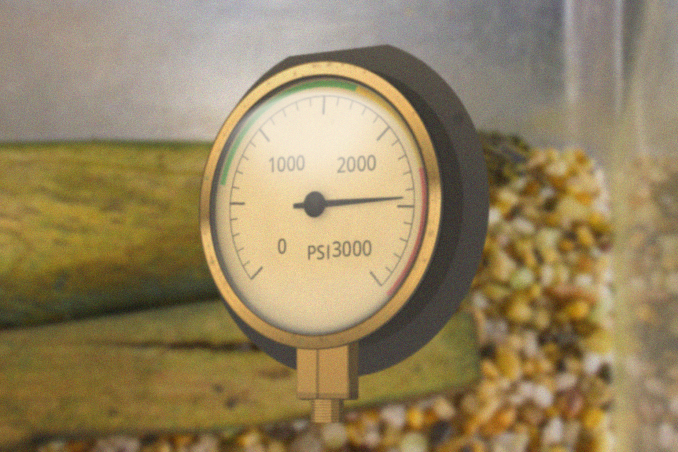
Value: 2450 psi
